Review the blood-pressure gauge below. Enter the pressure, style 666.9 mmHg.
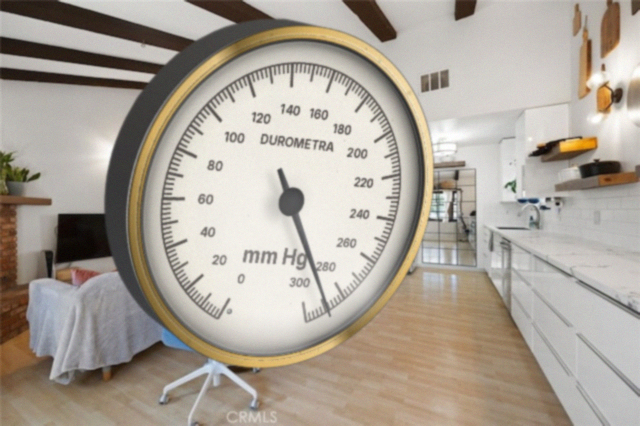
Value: 290 mmHg
